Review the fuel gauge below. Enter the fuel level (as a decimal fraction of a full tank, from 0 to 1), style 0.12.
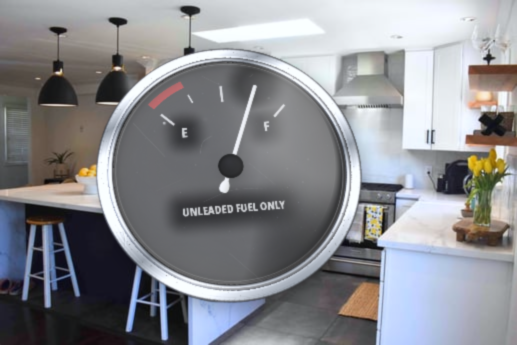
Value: 0.75
